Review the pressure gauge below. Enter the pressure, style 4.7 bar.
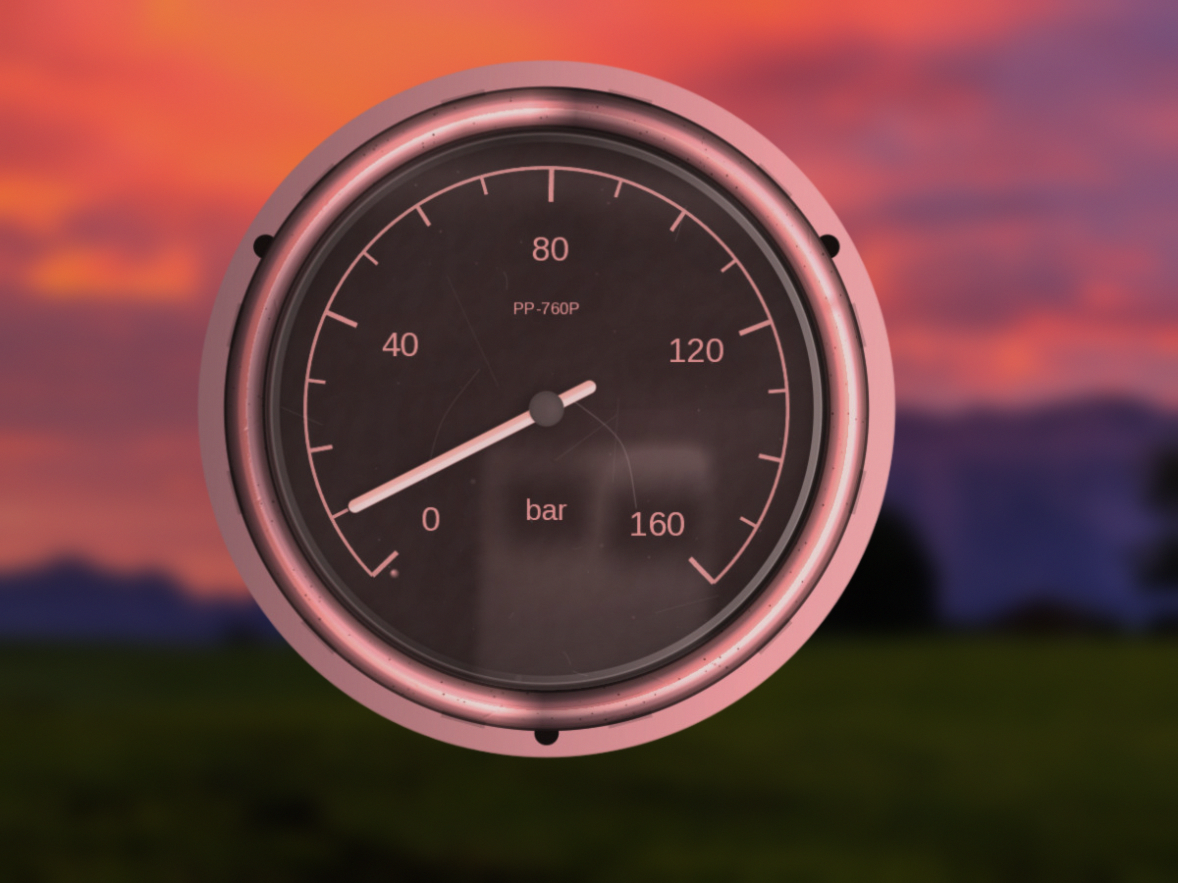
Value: 10 bar
